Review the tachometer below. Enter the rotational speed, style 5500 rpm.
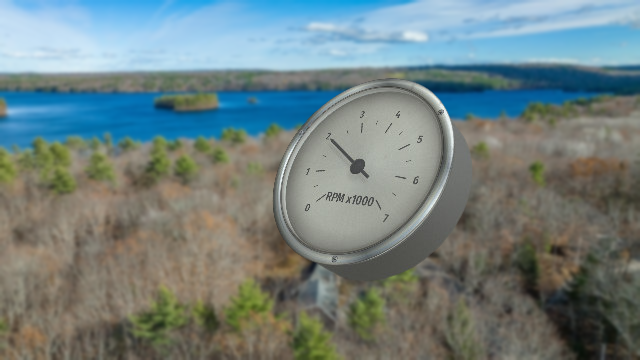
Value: 2000 rpm
